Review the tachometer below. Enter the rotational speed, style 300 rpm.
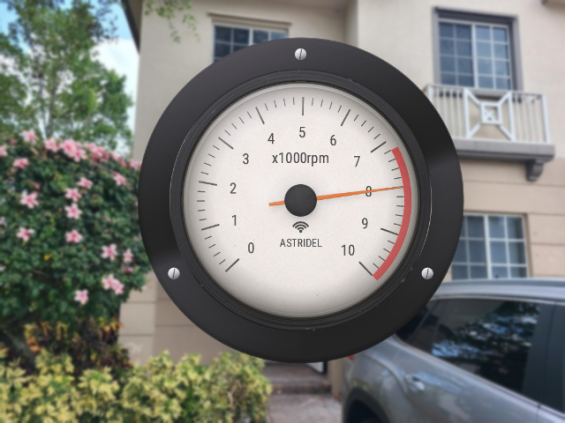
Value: 8000 rpm
